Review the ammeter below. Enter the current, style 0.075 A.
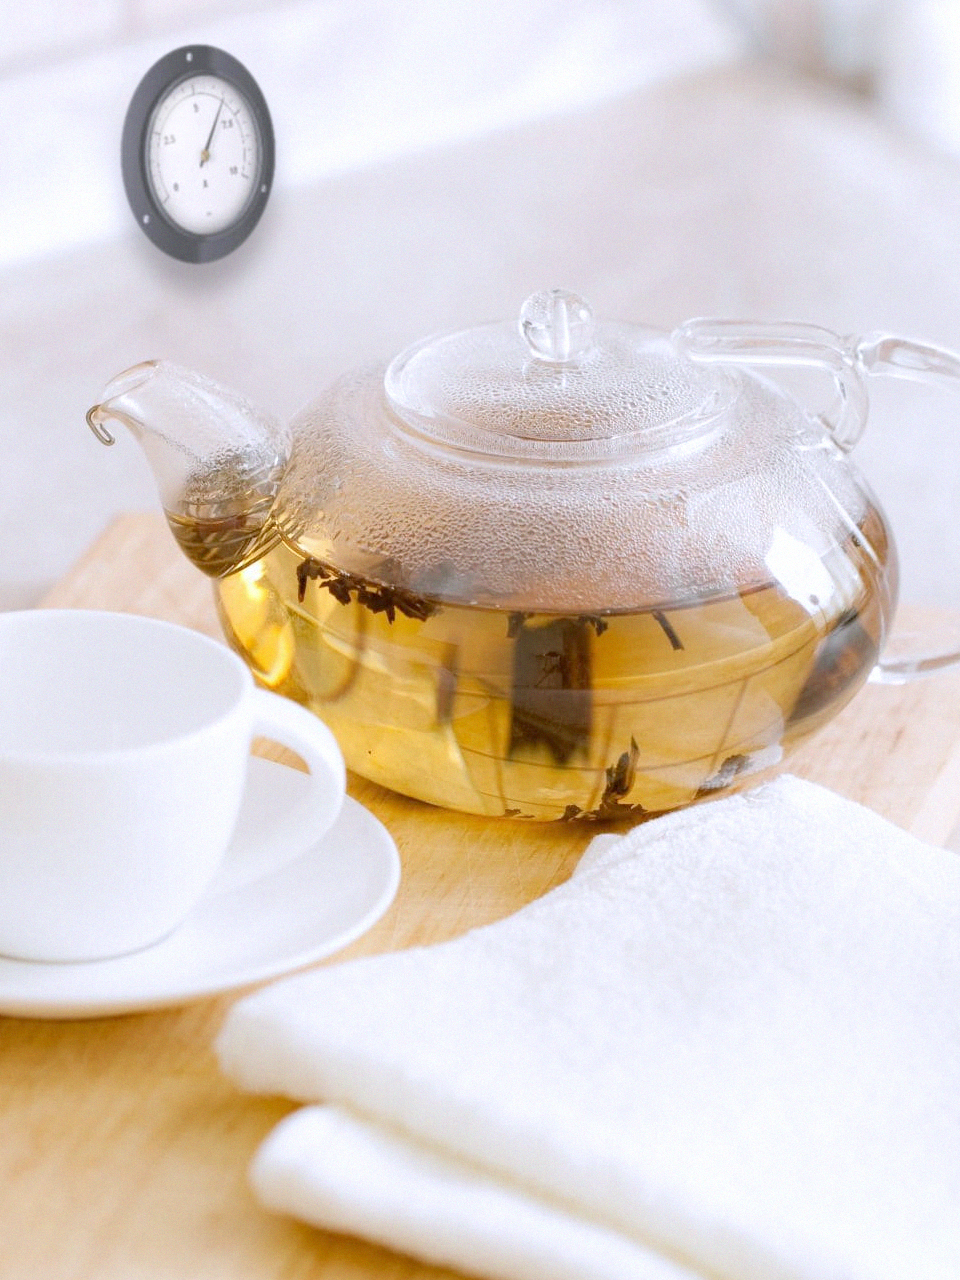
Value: 6.5 A
